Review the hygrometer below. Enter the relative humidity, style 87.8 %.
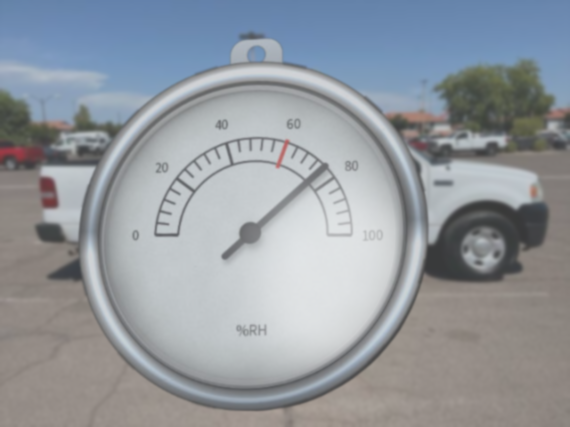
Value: 76 %
